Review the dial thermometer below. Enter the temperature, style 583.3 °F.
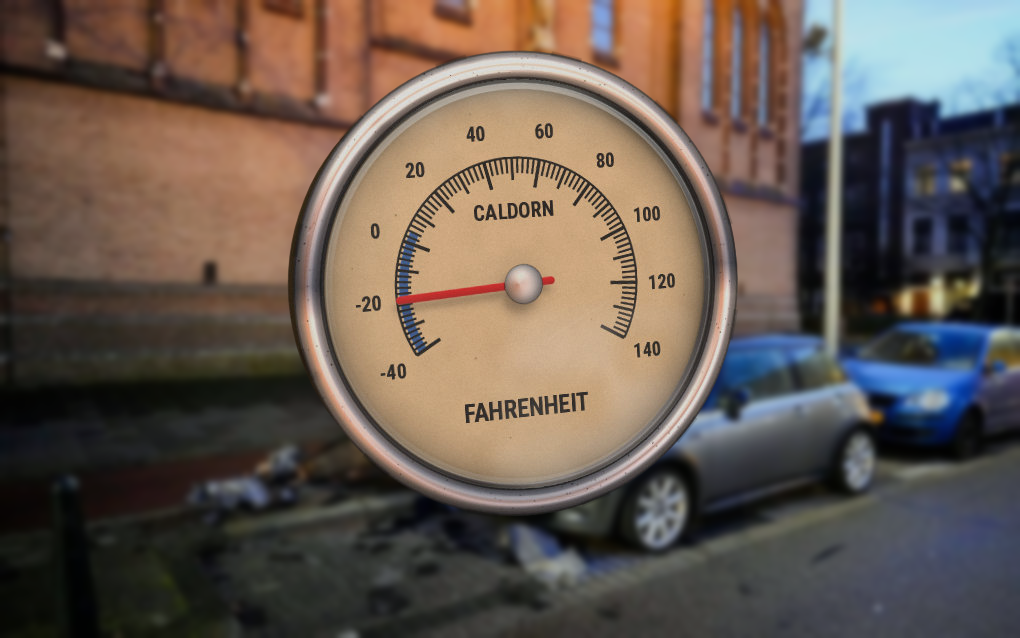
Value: -20 °F
